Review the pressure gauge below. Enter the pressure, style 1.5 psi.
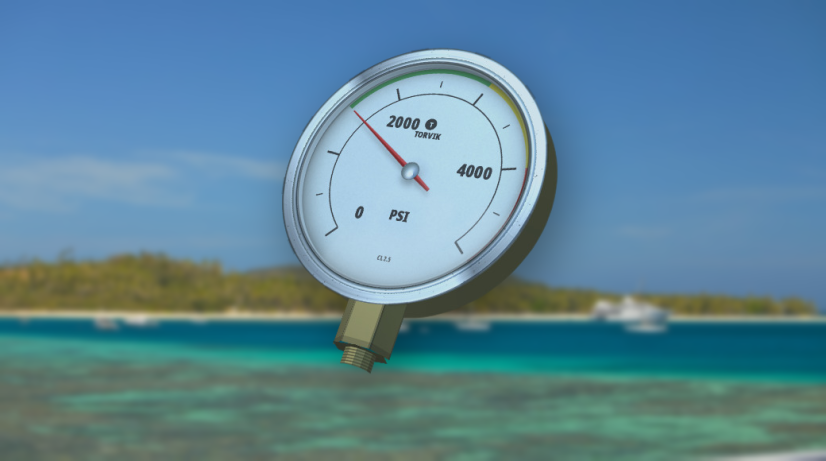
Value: 1500 psi
